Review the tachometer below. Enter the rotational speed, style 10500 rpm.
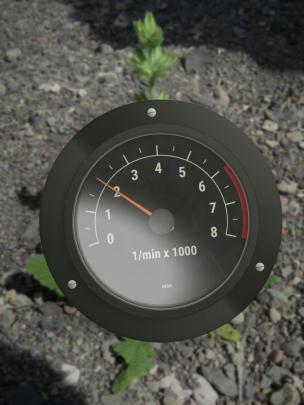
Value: 2000 rpm
